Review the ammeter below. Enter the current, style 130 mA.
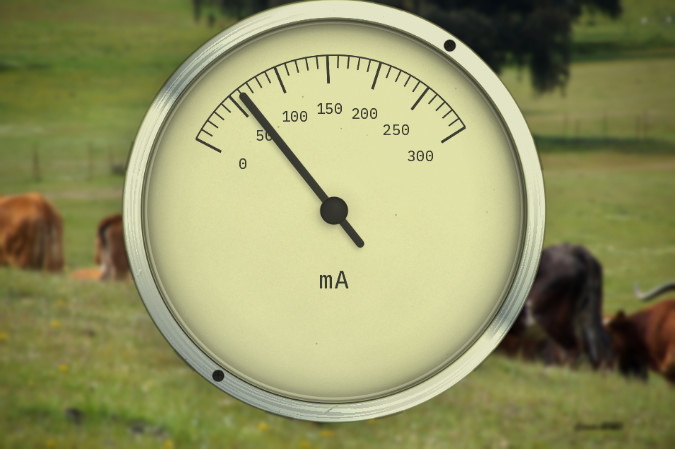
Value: 60 mA
